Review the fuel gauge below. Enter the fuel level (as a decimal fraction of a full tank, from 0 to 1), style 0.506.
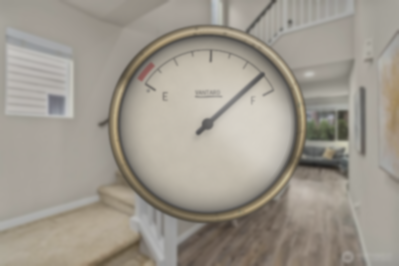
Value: 0.875
